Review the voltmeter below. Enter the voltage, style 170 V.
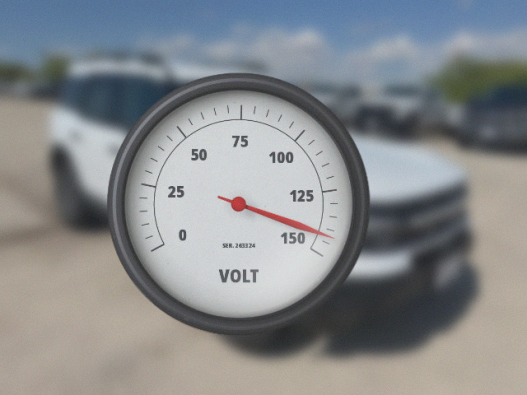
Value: 142.5 V
